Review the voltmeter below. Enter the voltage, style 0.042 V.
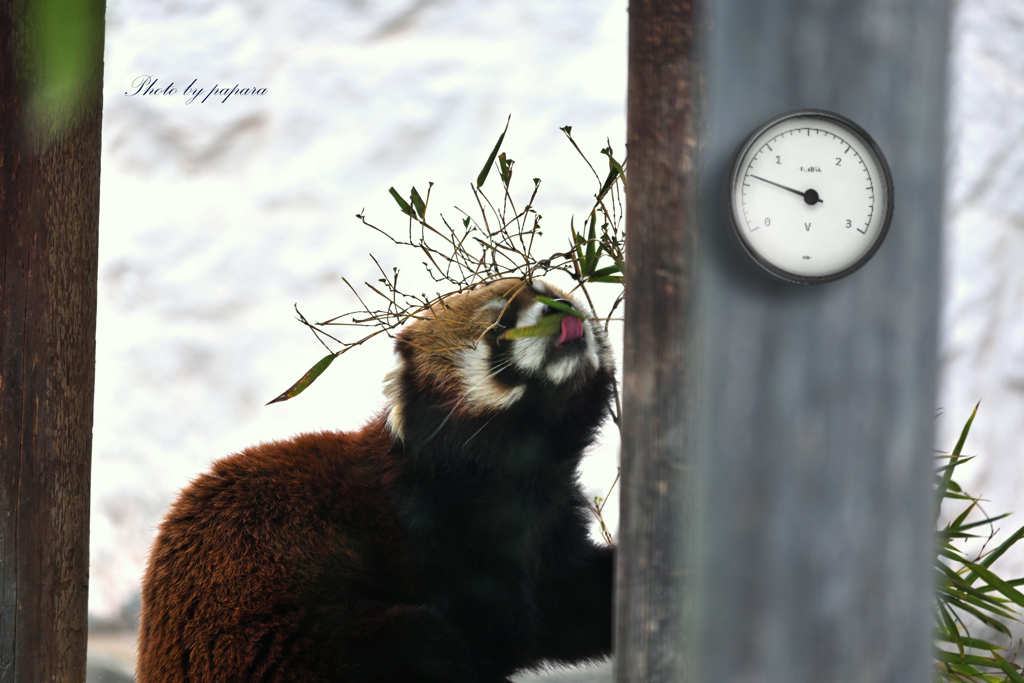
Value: 0.6 V
